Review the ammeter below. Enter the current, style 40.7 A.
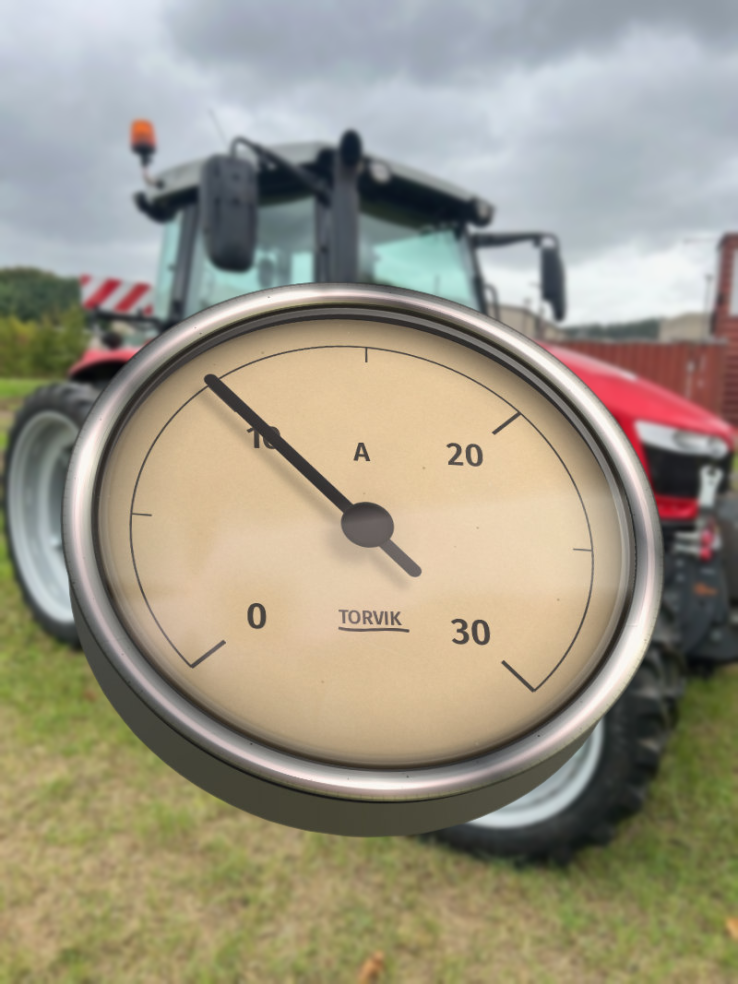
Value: 10 A
